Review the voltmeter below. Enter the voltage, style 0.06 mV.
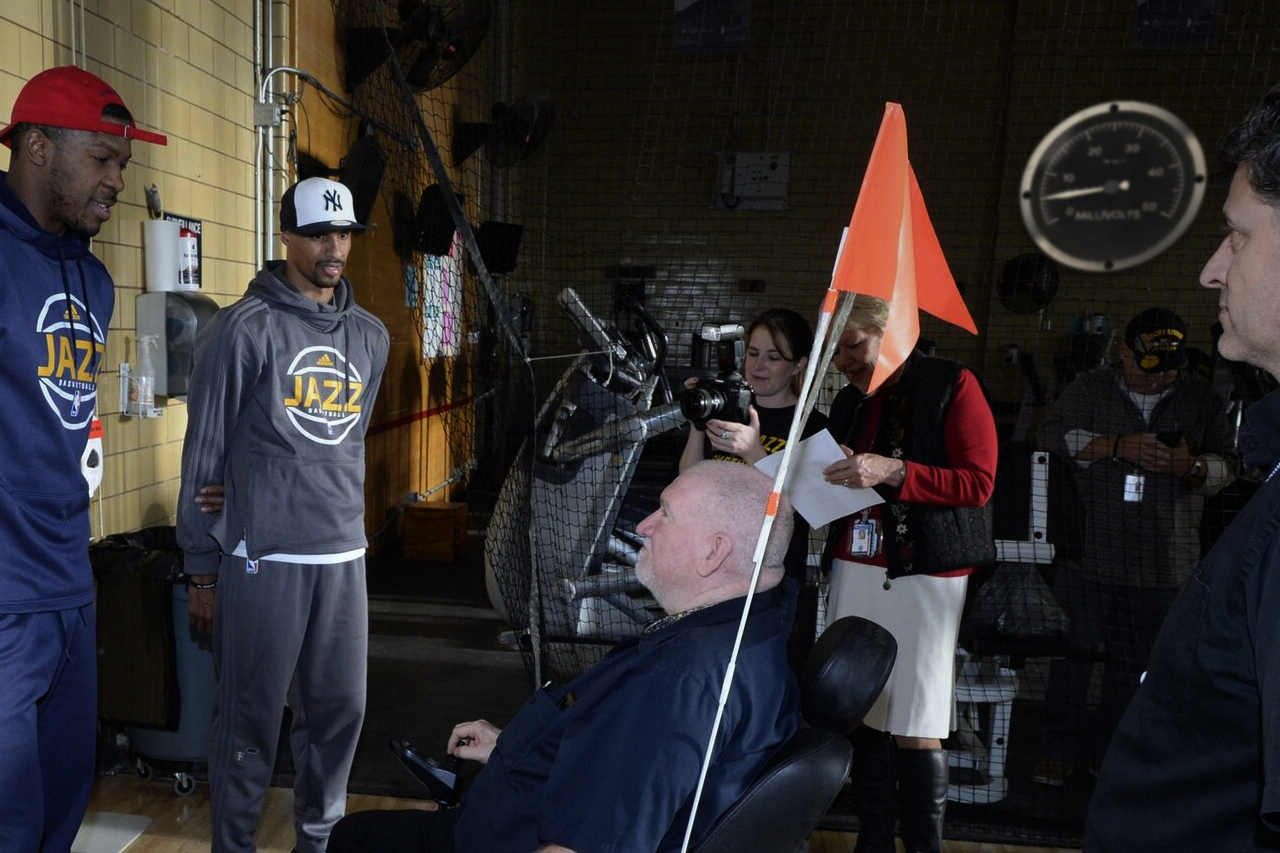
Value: 5 mV
